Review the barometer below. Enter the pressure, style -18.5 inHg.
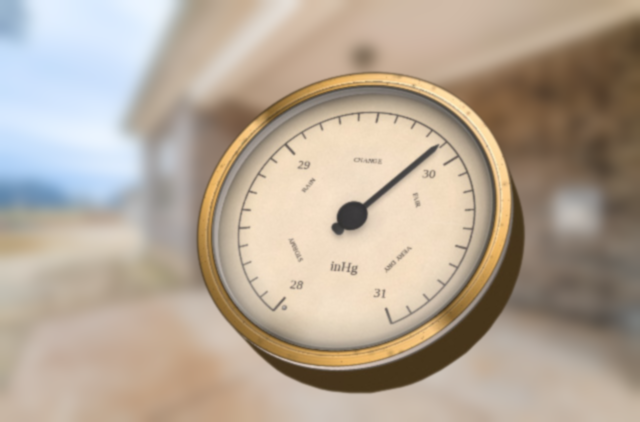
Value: 29.9 inHg
